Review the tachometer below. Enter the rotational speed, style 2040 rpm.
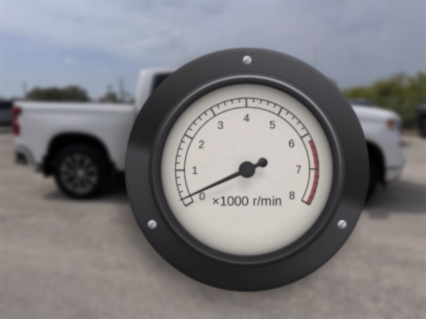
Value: 200 rpm
